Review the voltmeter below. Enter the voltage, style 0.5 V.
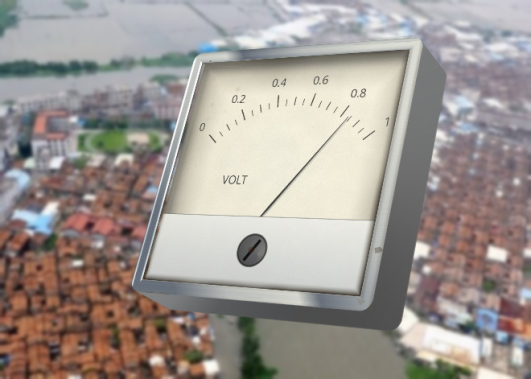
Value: 0.85 V
